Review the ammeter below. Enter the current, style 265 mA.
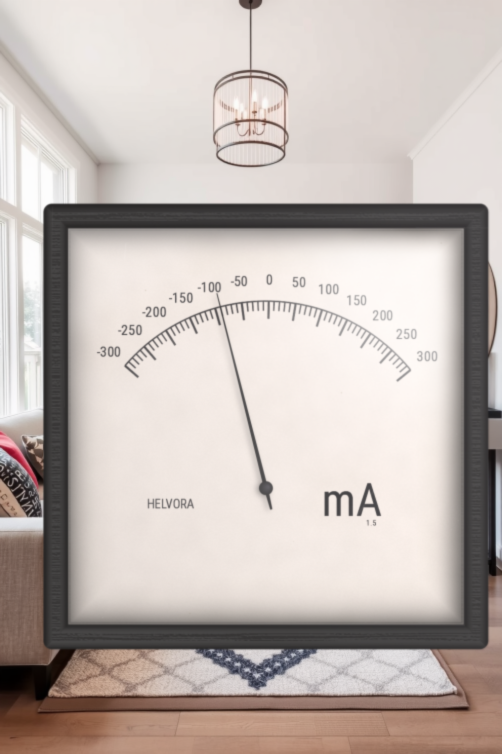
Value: -90 mA
